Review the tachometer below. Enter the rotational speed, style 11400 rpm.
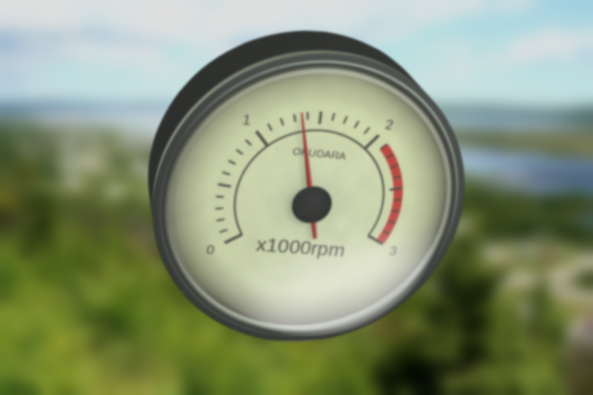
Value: 1350 rpm
